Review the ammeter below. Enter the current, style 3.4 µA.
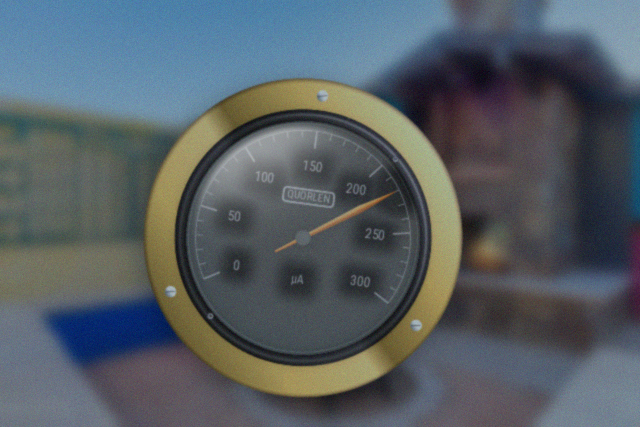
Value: 220 µA
